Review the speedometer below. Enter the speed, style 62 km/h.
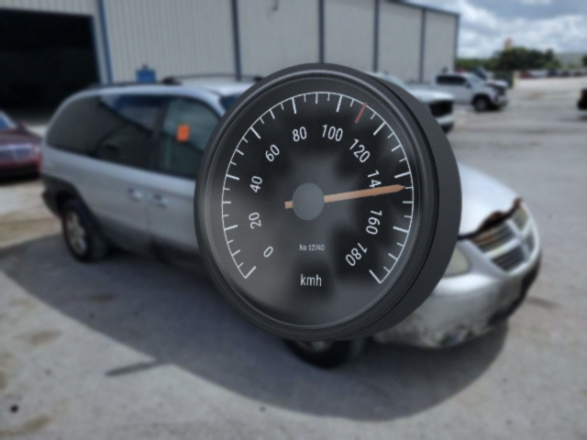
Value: 145 km/h
